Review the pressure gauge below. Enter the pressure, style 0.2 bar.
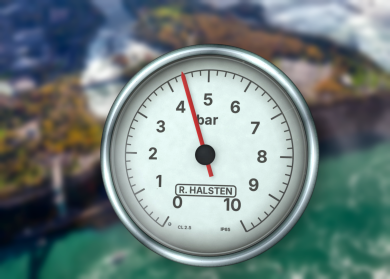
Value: 4.4 bar
